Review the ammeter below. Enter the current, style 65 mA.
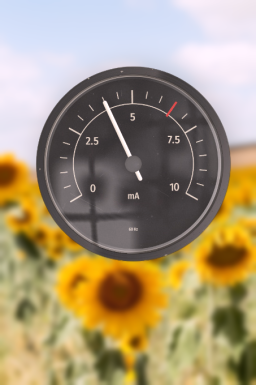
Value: 4 mA
